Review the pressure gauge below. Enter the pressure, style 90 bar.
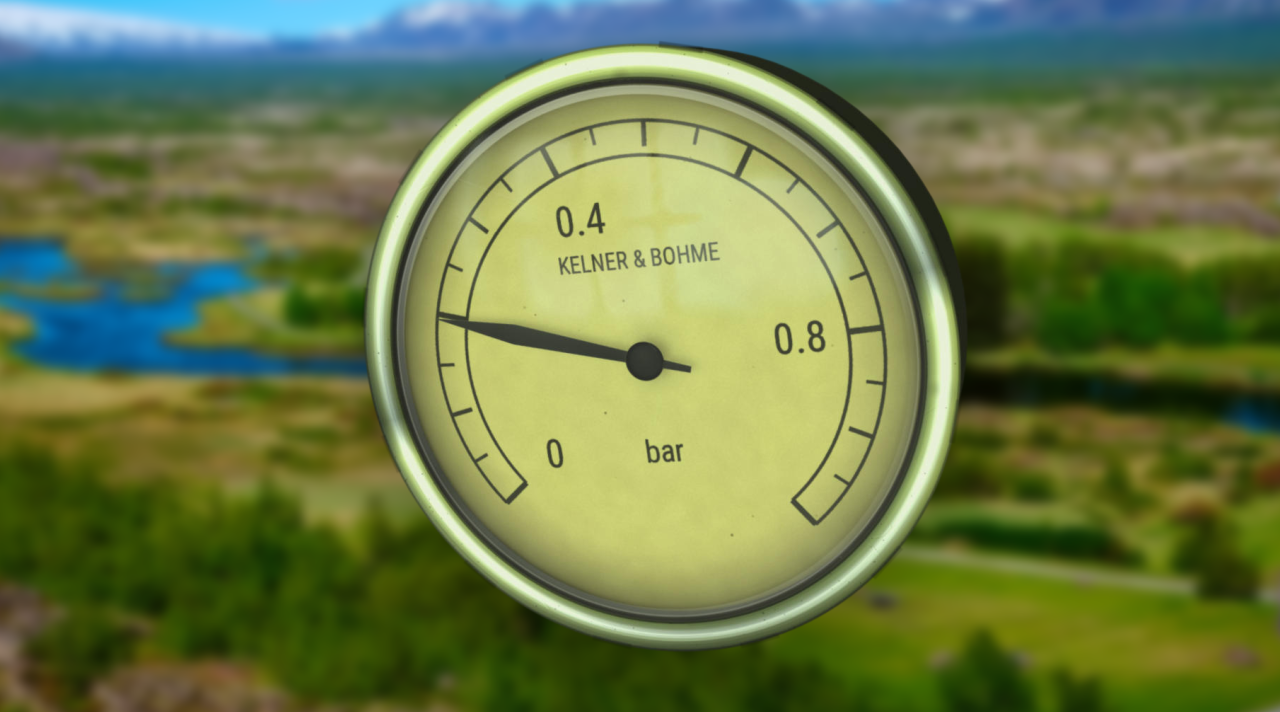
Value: 0.2 bar
